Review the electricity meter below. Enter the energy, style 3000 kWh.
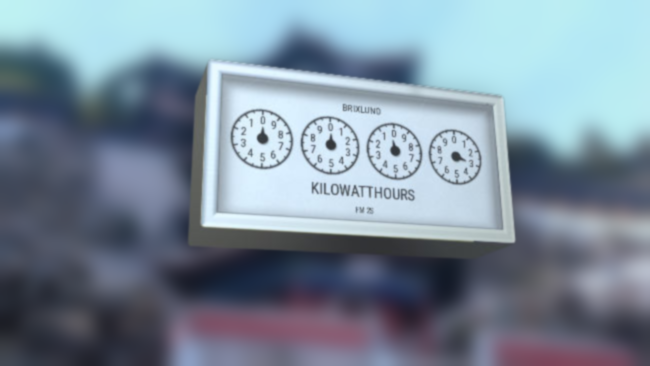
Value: 3 kWh
